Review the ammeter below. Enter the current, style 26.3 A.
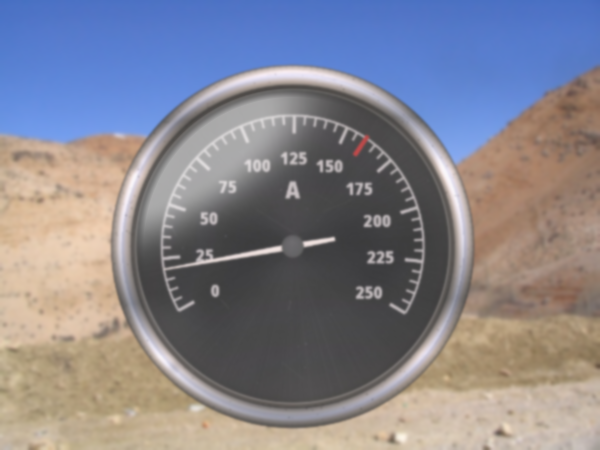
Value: 20 A
